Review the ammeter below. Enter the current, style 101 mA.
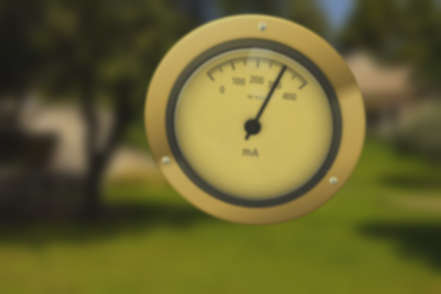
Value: 300 mA
